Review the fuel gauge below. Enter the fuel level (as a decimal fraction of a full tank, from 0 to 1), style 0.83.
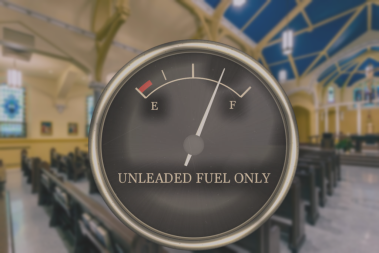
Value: 0.75
